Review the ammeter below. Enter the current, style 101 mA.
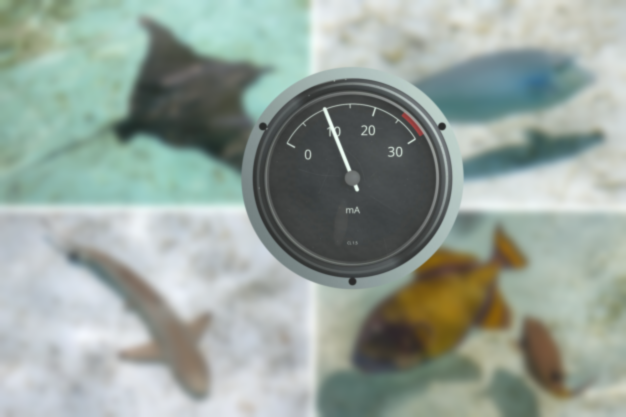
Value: 10 mA
